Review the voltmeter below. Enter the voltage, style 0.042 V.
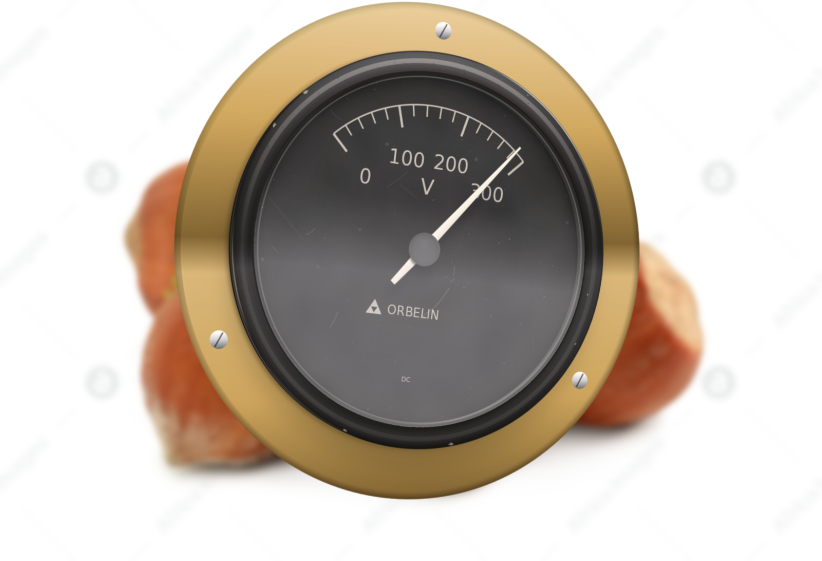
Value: 280 V
